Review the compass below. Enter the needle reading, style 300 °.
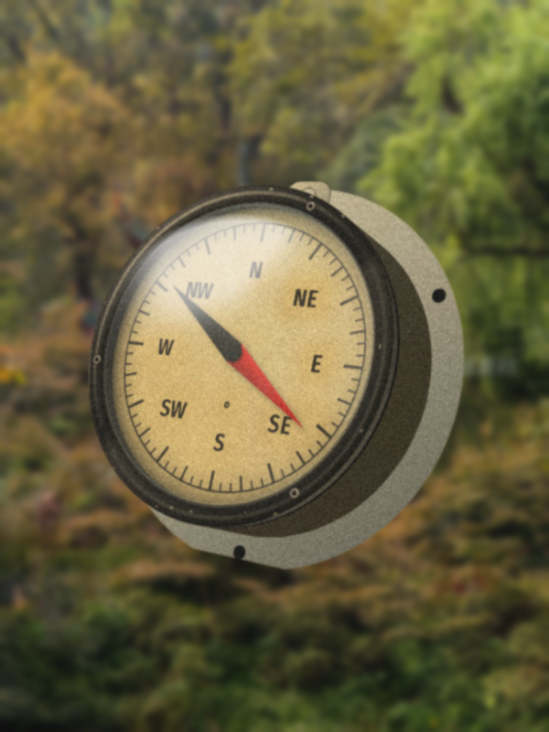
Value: 125 °
